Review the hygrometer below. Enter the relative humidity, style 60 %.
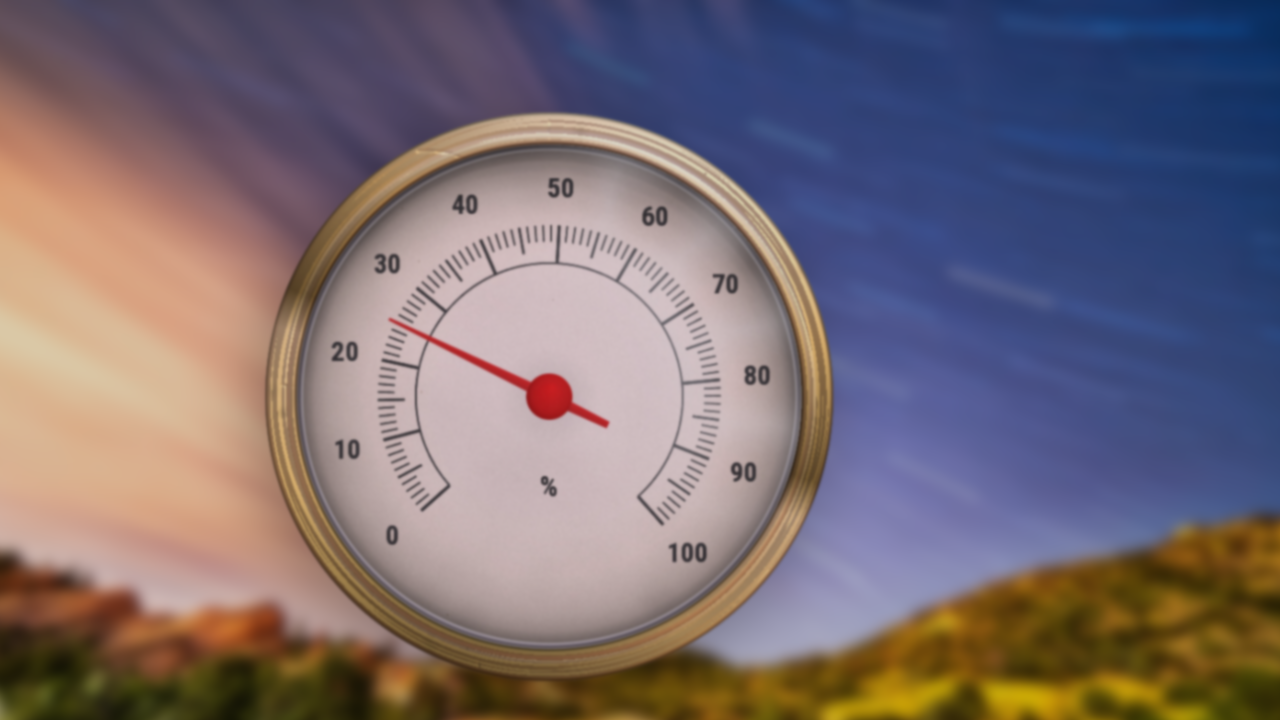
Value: 25 %
